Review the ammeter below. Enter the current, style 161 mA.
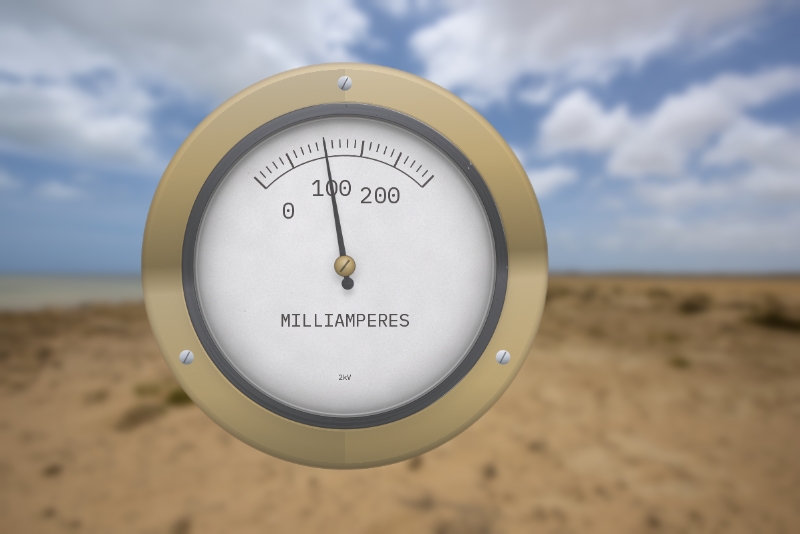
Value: 100 mA
